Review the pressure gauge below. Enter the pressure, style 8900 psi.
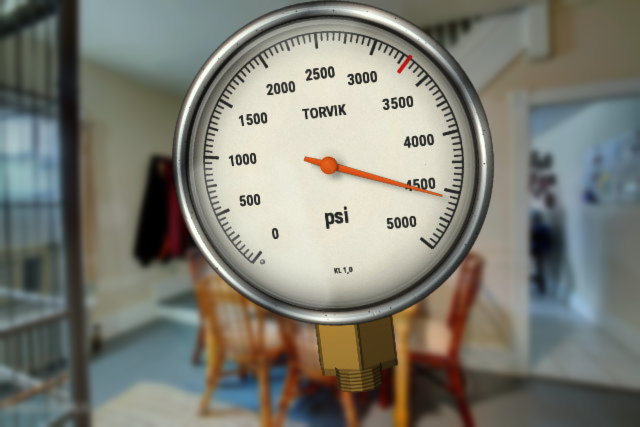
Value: 4550 psi
